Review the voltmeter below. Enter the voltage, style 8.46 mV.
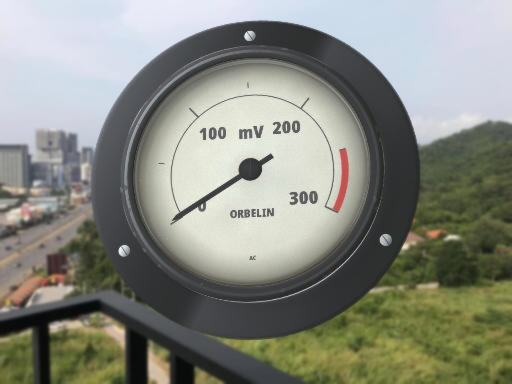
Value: 0 mV
